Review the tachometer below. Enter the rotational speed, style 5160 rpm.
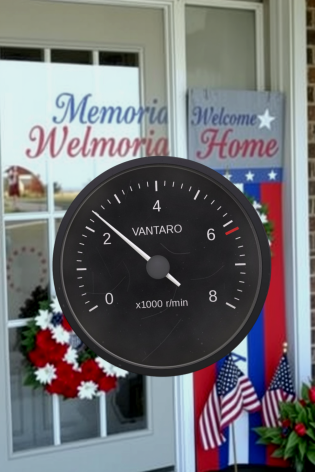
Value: 2400 rpm
